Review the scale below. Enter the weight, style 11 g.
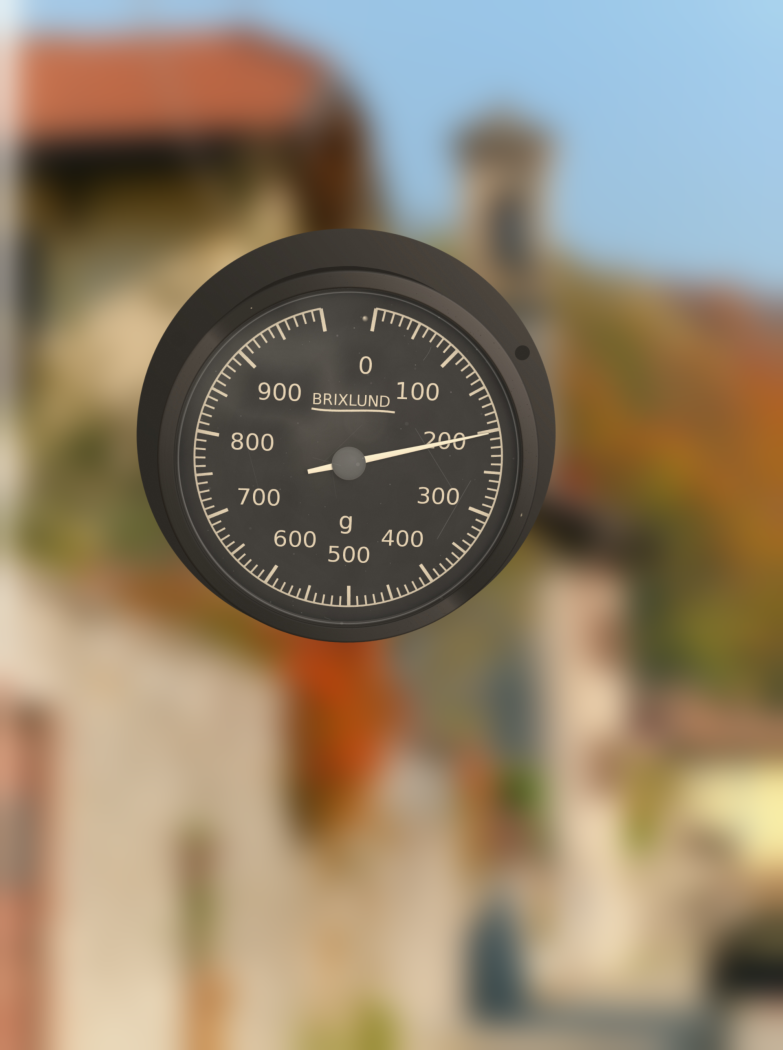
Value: 200 g
